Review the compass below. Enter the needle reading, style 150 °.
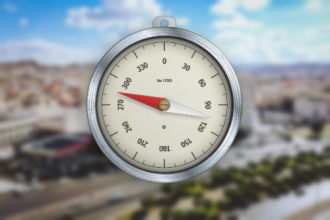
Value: 285 °
